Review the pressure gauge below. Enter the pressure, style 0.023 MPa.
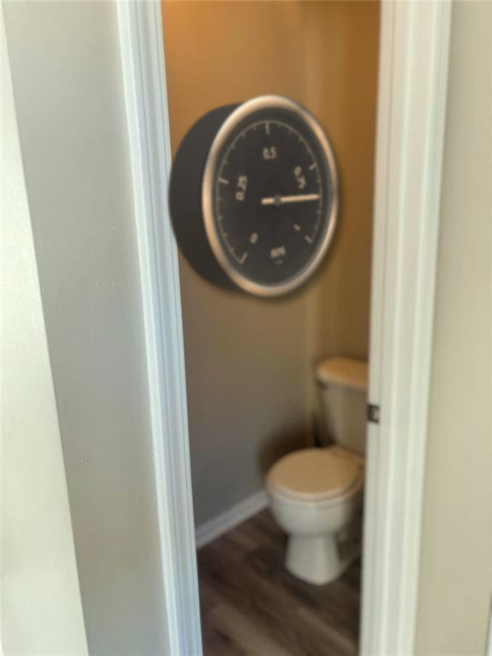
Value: 0.85 MPa
